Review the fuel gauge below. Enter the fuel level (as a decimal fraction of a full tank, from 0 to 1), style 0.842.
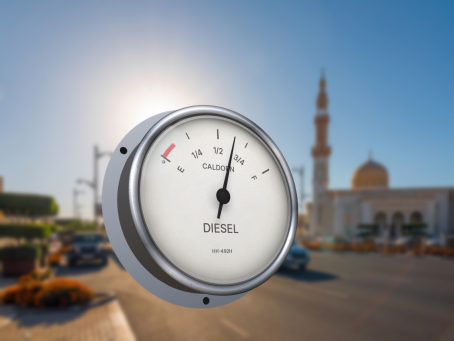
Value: 0.625
